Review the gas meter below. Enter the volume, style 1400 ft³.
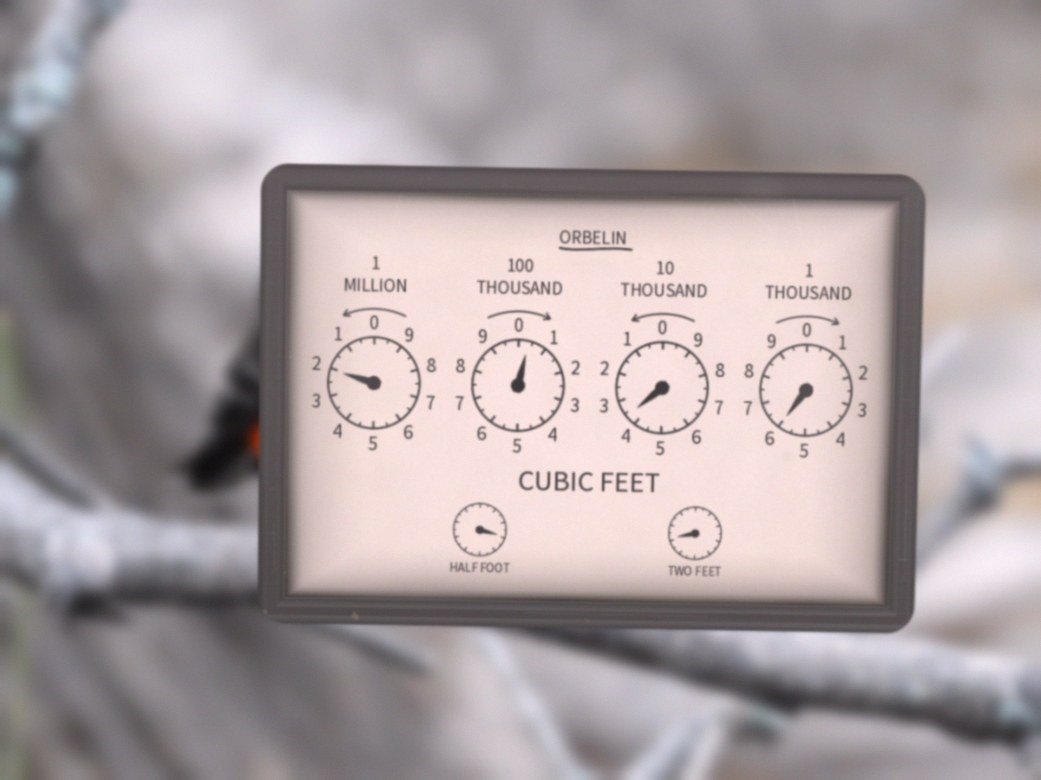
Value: 203600 ft³
